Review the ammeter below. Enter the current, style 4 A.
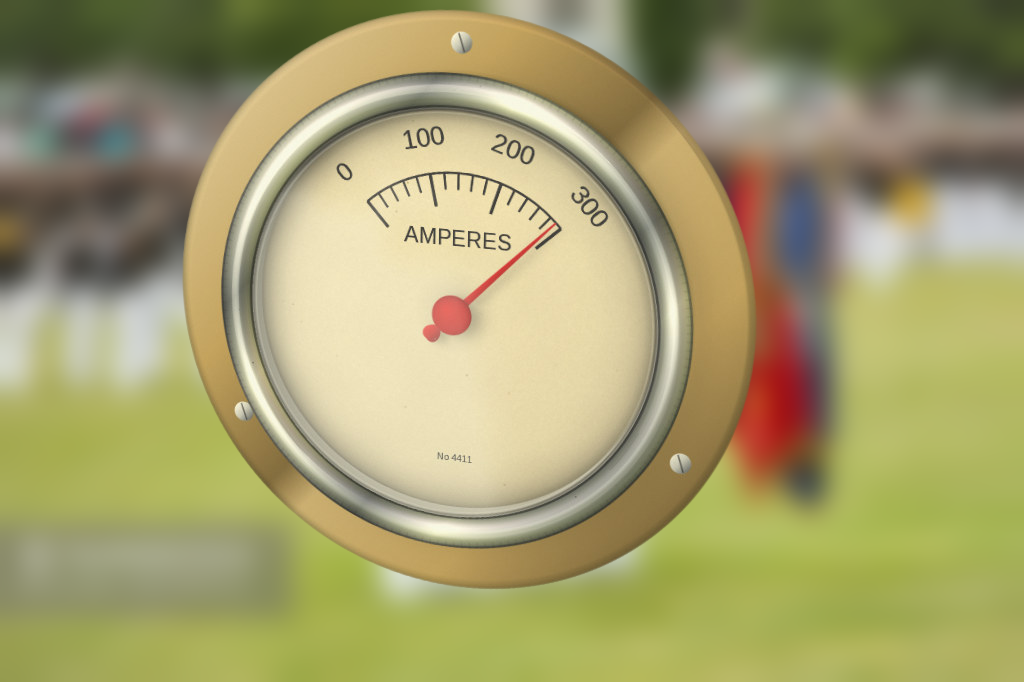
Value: 290 A
